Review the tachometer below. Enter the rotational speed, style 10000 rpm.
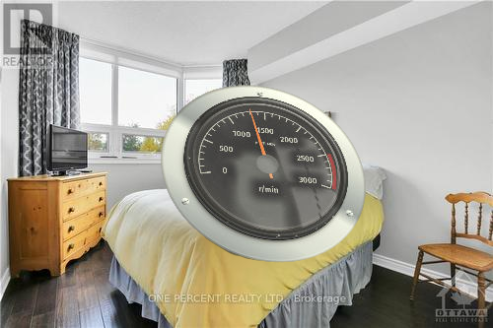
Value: 1300 rpm
